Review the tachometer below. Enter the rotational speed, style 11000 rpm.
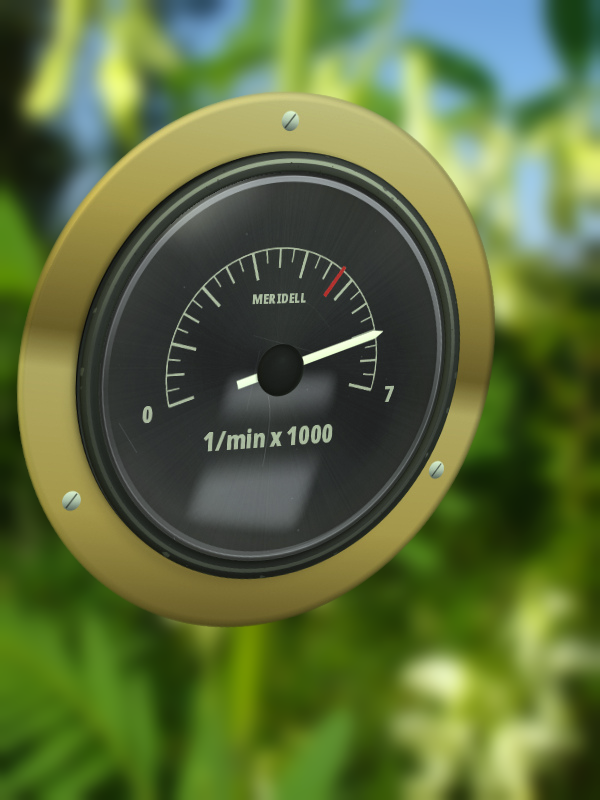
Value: 6000 rpm
